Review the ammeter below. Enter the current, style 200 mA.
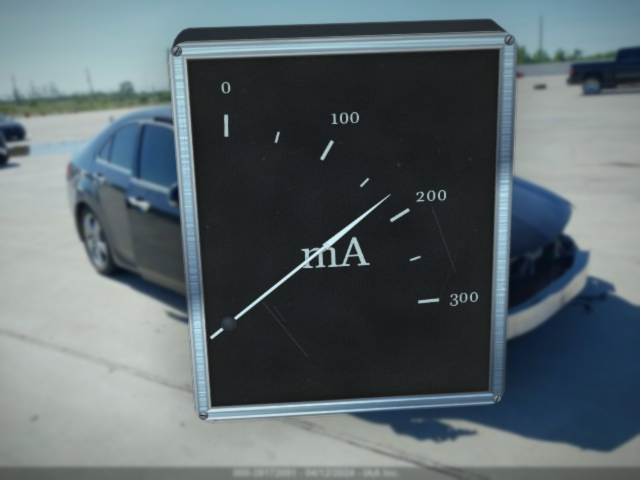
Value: 175 mA
